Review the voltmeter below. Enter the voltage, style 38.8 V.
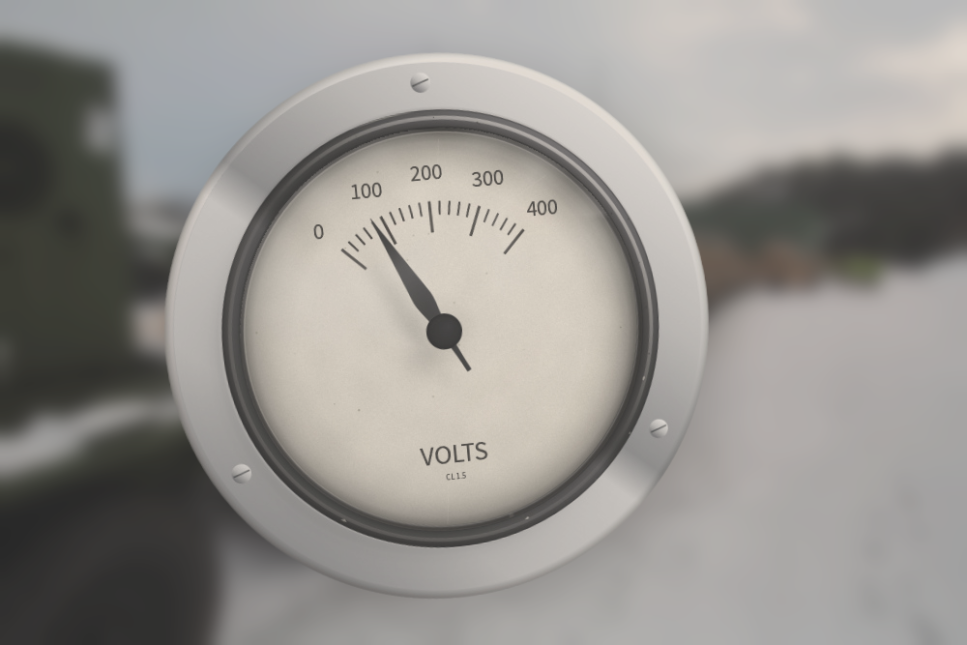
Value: 80 V
